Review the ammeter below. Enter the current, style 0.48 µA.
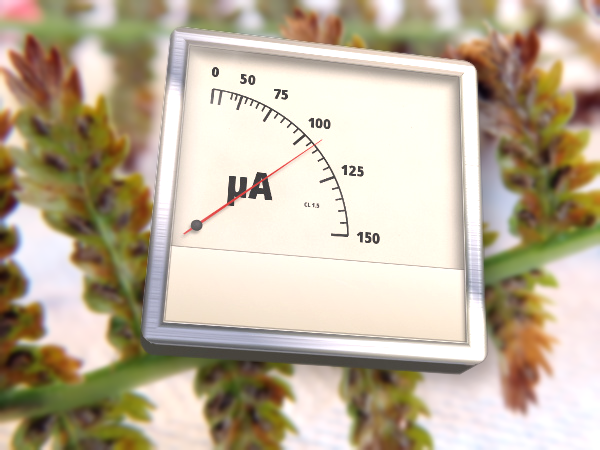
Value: 107.5 µA
